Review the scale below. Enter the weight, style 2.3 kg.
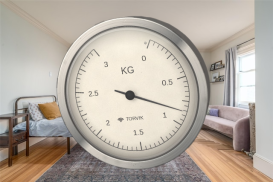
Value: 0.85 kg
